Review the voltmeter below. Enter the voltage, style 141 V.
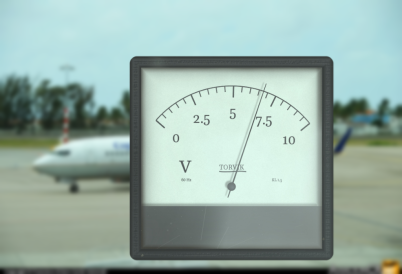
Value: 6.75 V
